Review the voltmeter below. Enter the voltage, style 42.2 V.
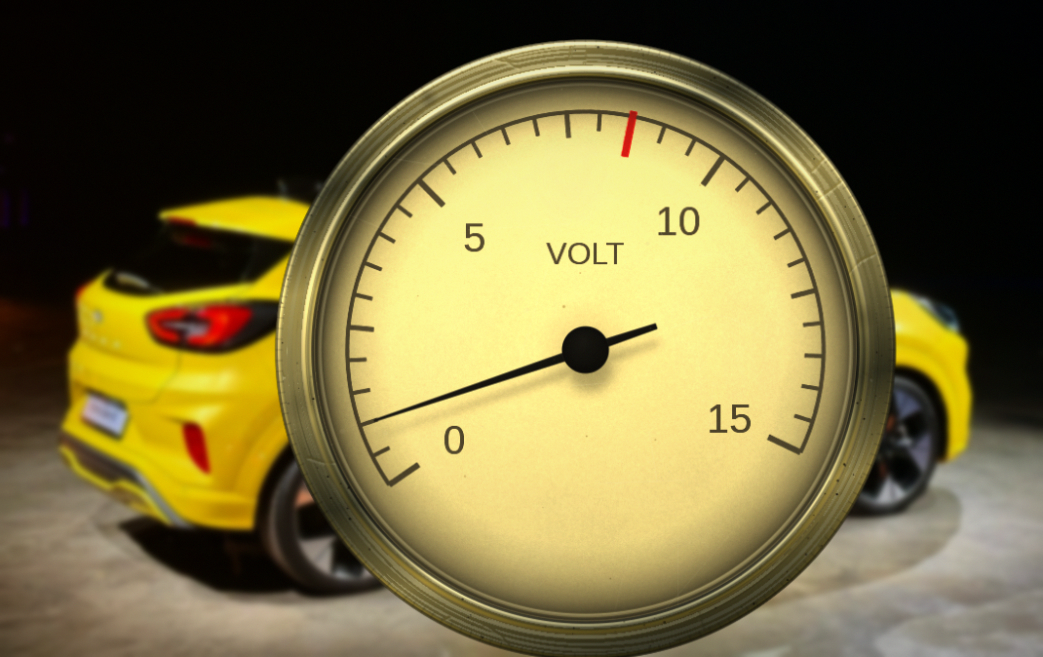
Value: 1 V
